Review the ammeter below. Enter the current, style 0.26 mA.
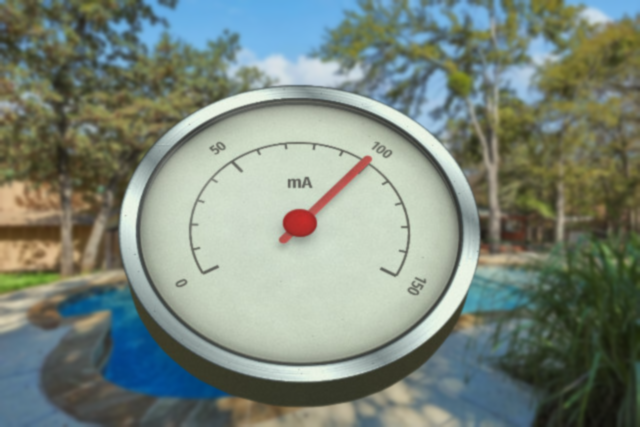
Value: 100 mA
